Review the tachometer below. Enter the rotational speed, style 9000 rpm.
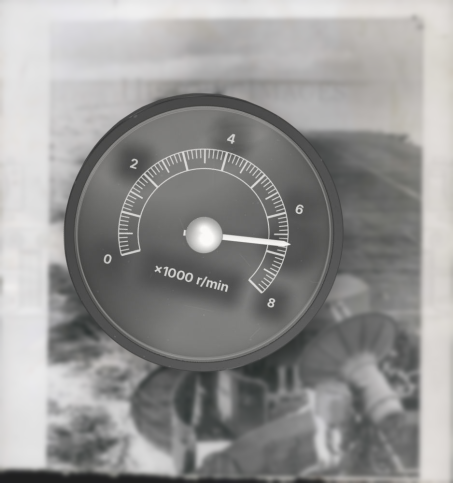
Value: 6700 rpm
